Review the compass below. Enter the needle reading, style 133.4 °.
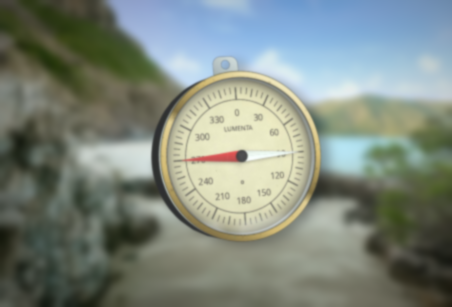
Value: 270 °
